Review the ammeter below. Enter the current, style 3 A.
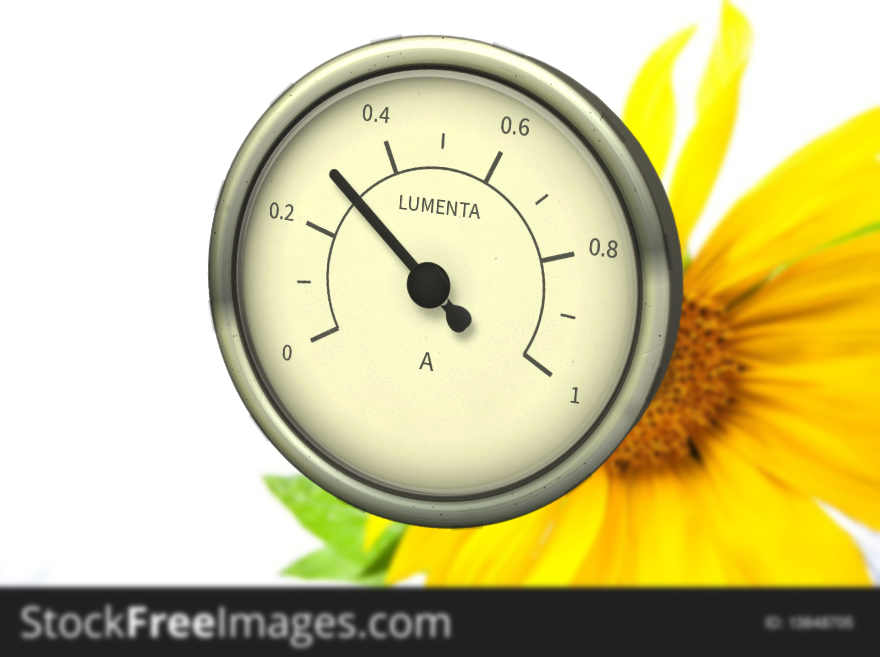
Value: 0.3 A
